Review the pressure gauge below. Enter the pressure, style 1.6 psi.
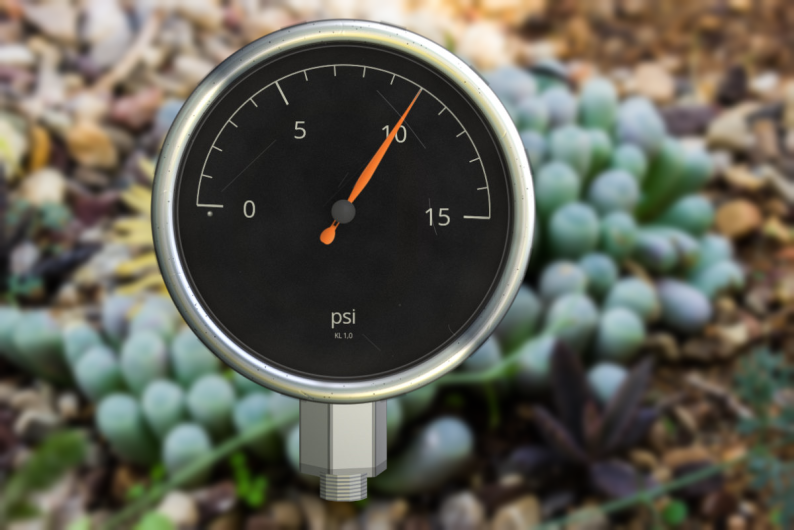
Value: 10 psi
